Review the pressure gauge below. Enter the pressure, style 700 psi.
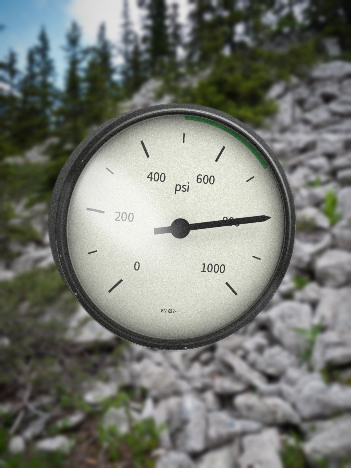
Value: 800 psi
